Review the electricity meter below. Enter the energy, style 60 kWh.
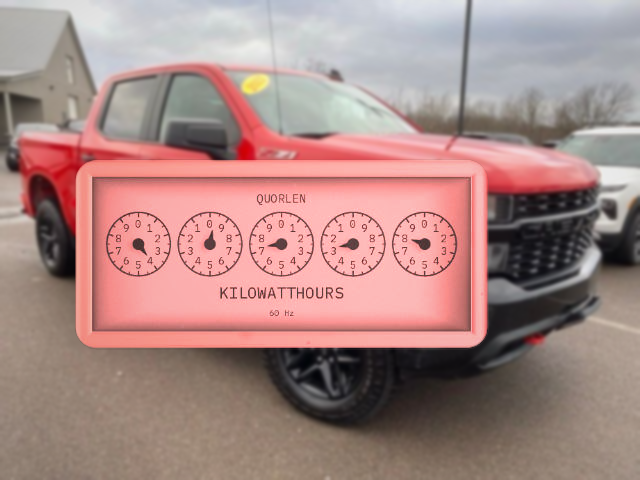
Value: 39728 kWh
